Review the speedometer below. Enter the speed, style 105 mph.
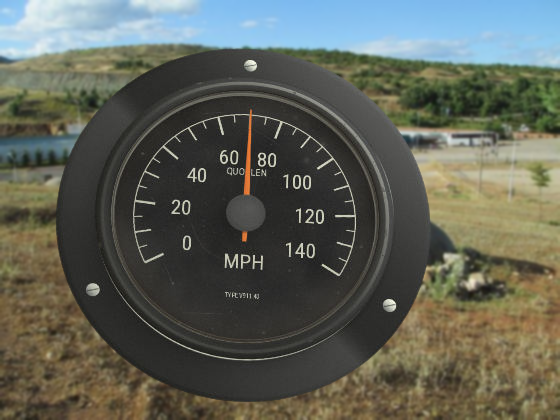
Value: 70 mph
